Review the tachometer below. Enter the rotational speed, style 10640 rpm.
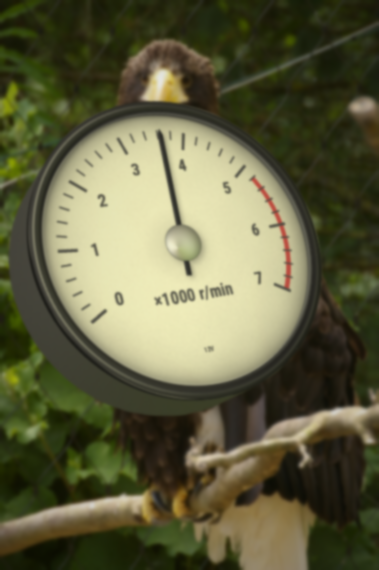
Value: 3600 rpm
